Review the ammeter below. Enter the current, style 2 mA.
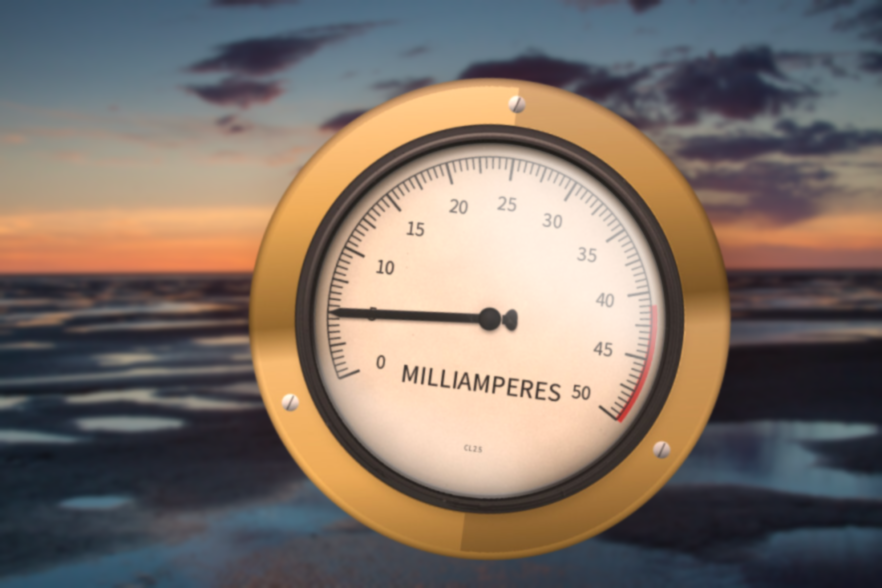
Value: 5 mA
